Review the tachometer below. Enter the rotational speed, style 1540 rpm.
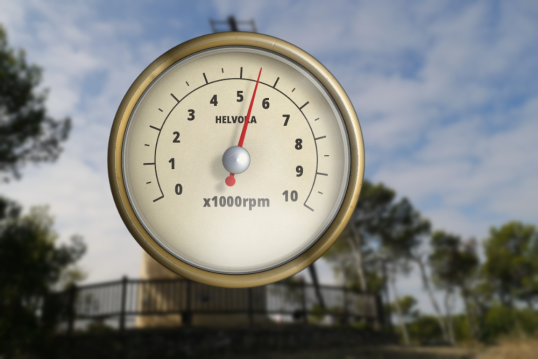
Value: 5500 rpm
